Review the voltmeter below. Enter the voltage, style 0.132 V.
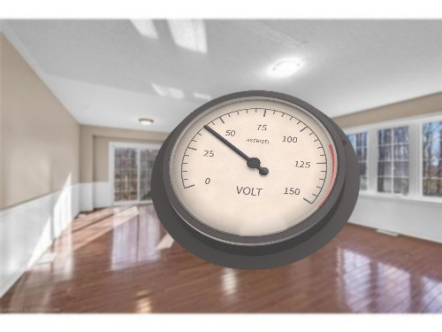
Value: 40 V
